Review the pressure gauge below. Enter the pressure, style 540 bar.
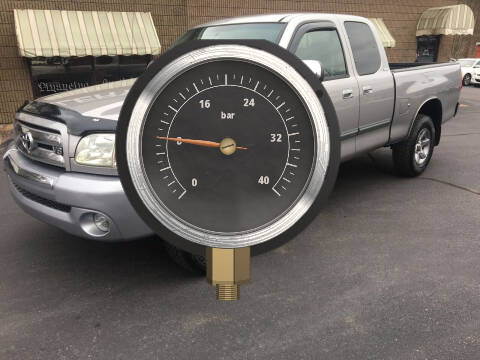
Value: 8 bar
